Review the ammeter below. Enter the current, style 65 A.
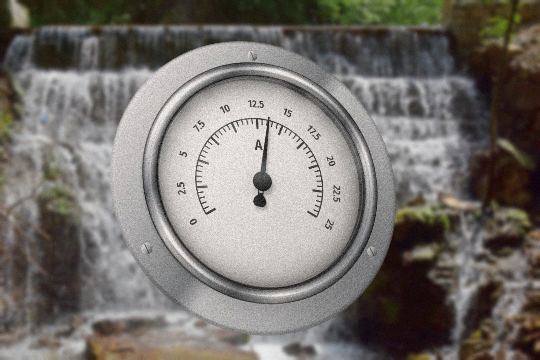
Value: 13.5 A
